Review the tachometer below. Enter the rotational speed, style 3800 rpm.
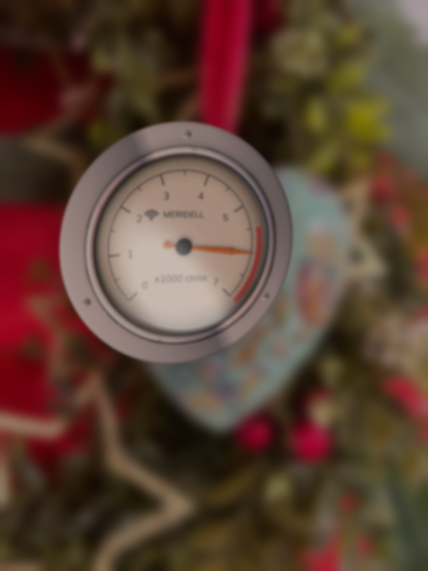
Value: 6000 rpm
